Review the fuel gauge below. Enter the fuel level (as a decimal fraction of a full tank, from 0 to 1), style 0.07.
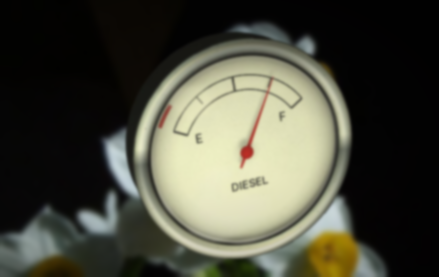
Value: 0.75
